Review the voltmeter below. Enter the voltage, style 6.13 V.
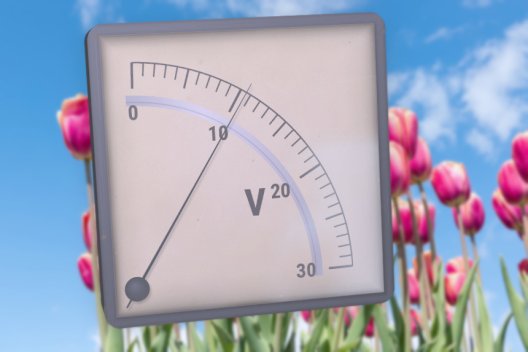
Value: 10.5 V
